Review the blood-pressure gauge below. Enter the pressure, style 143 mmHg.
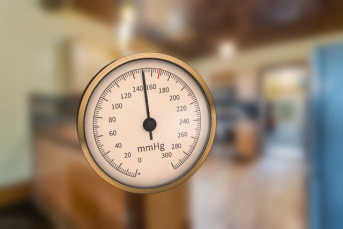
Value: 150 mmHg
